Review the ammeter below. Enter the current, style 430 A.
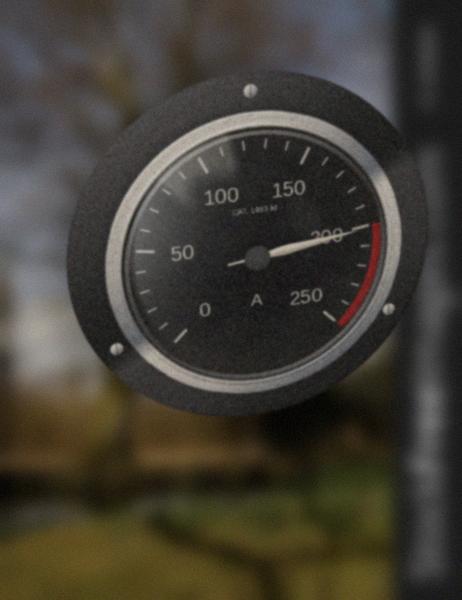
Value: 200 A
